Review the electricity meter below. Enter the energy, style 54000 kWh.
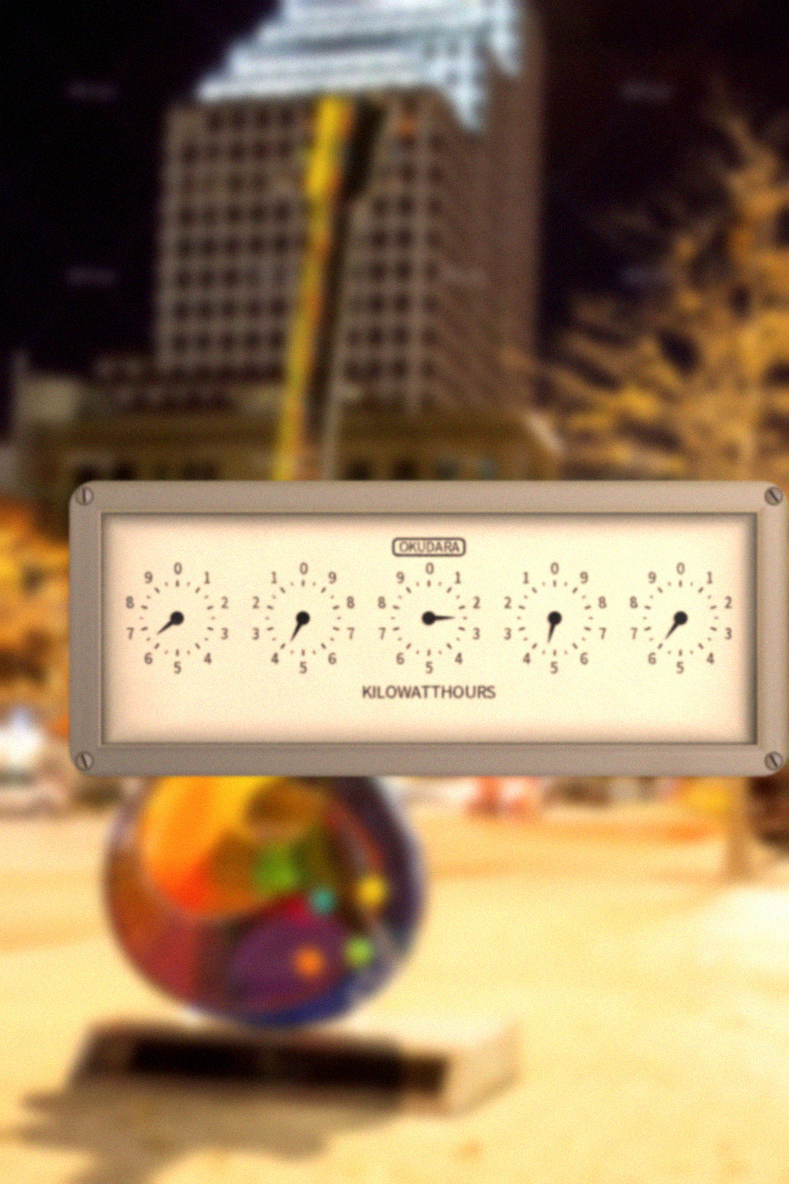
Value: 64246 kWh
